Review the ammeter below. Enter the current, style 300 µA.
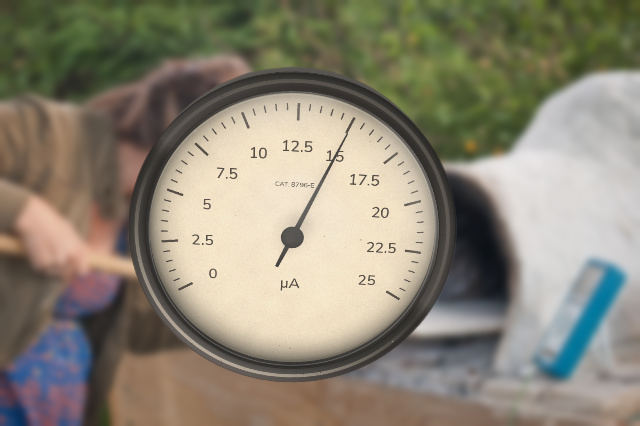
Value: 15 µA
